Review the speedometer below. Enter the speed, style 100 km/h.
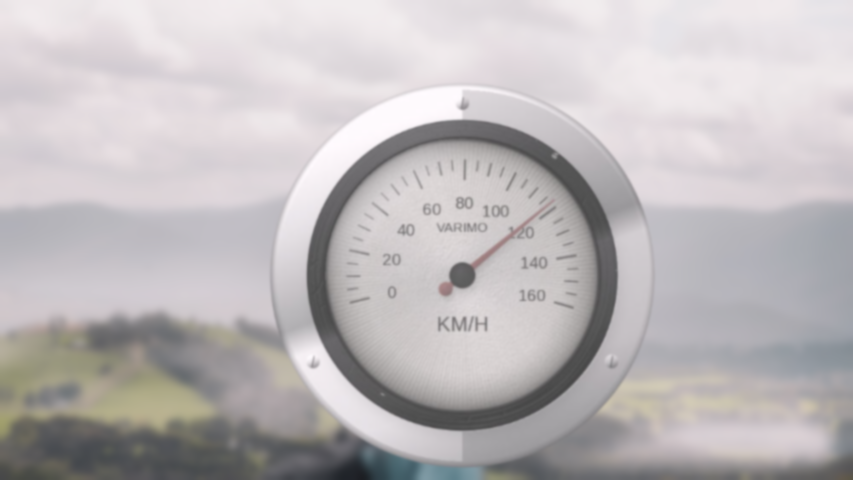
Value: 117.5 km/h
